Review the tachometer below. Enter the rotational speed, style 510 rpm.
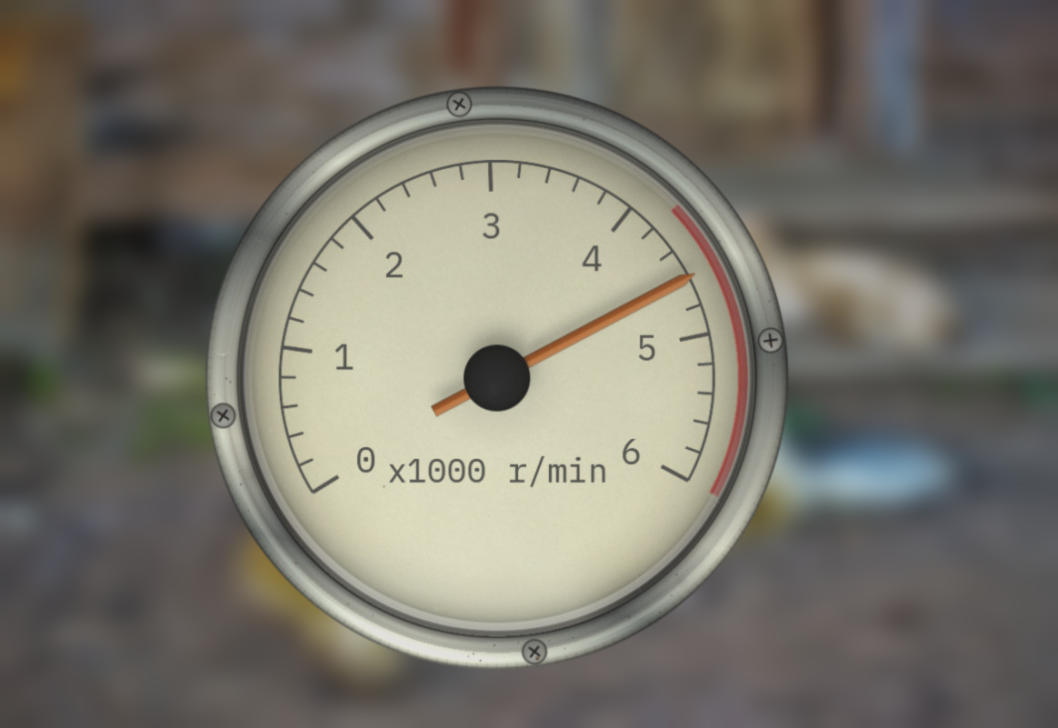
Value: 4600 rpm
